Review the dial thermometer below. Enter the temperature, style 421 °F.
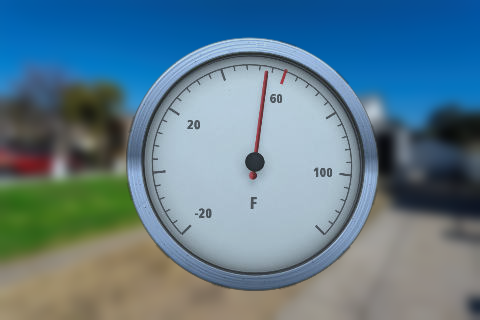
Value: 54 °F
